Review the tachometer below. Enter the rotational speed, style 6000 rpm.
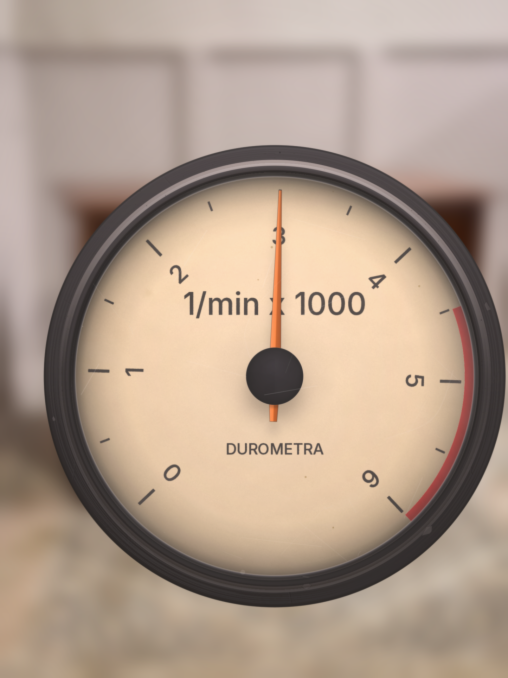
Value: 3000 rpm
